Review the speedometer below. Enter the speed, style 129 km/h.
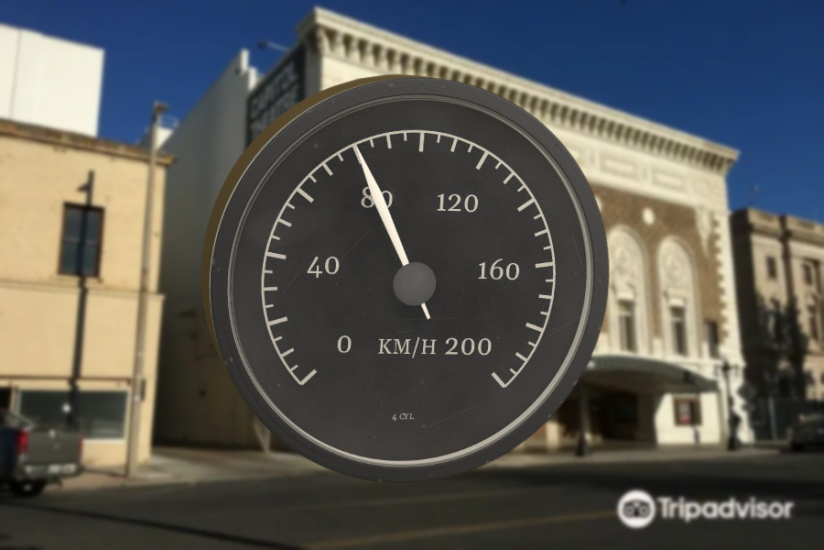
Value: 80 km/h
